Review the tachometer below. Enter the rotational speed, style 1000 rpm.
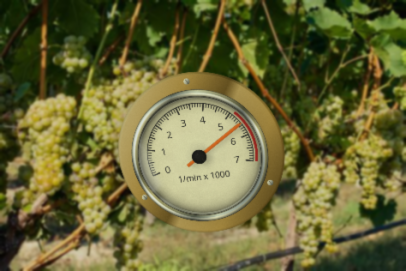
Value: 5500 rpm
